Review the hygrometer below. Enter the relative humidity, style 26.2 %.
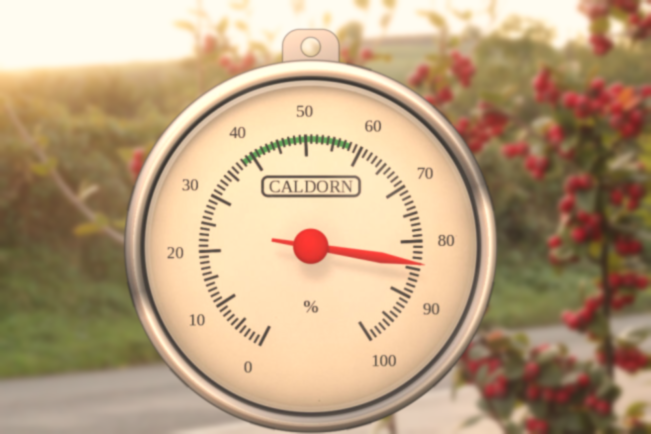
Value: 84 %
